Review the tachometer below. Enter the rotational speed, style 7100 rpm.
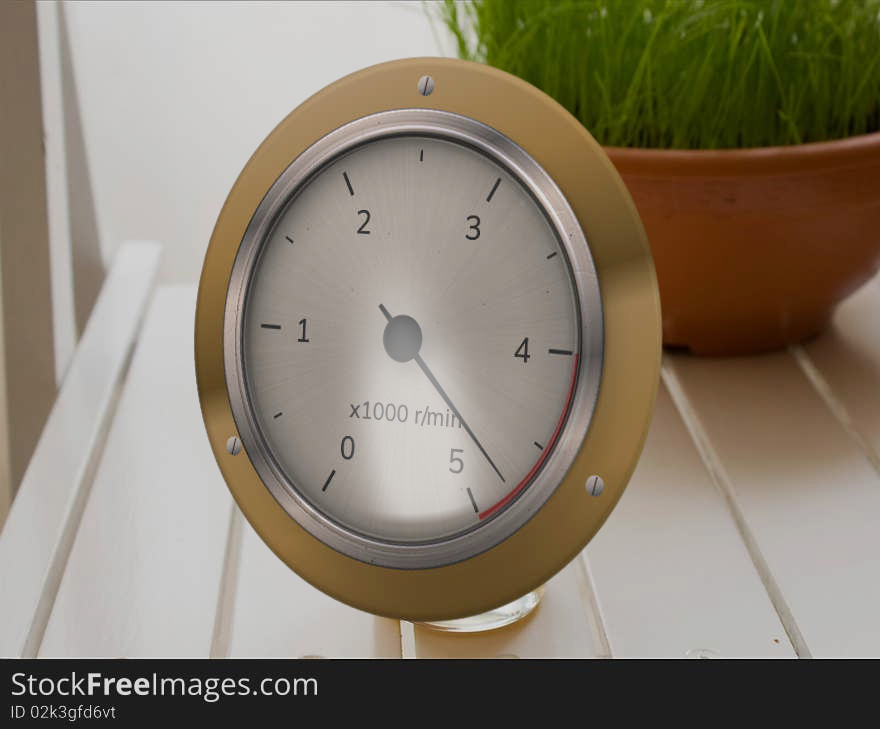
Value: 4750 rpm
